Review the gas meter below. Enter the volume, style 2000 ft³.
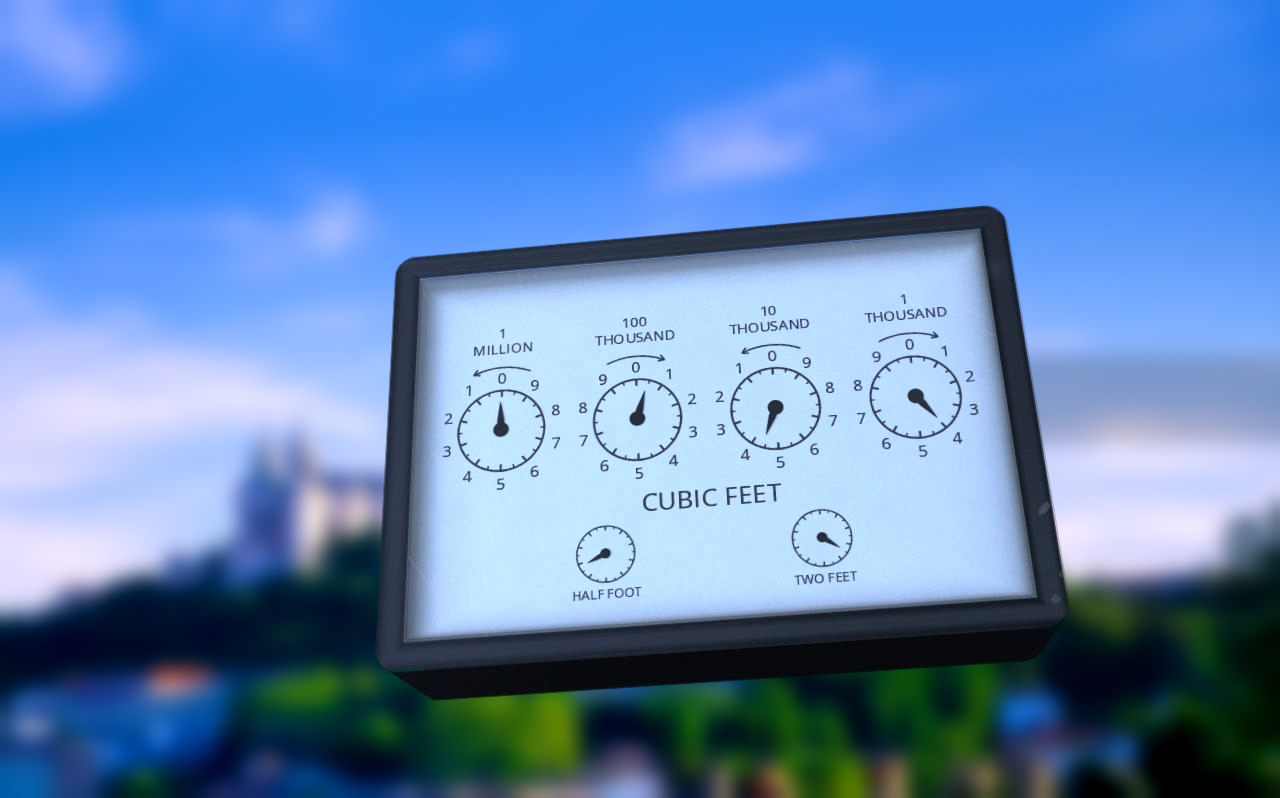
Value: 4400 ft³
